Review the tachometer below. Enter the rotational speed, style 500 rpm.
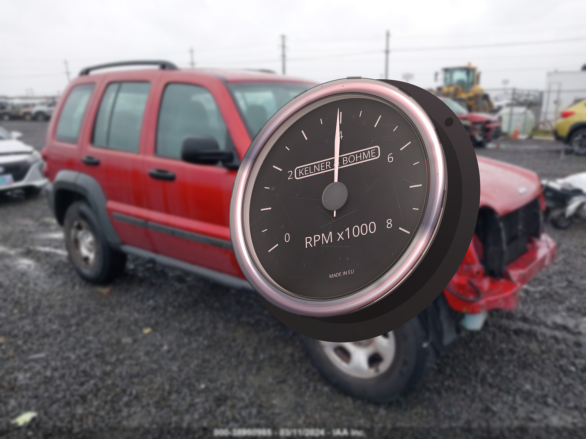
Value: 4000 rpm
